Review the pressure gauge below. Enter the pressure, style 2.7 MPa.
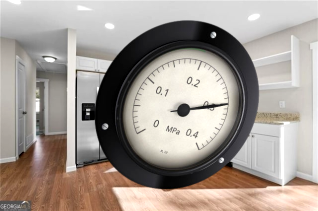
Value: 0.3 MPa
